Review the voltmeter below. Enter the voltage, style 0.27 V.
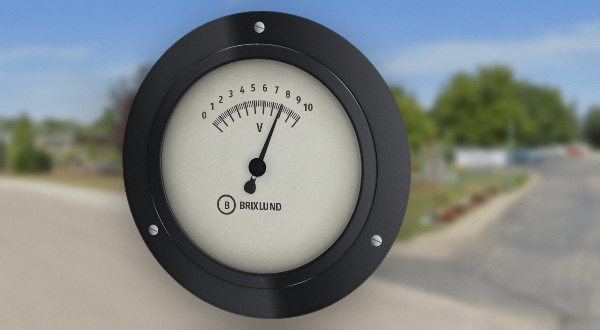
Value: 8 V
